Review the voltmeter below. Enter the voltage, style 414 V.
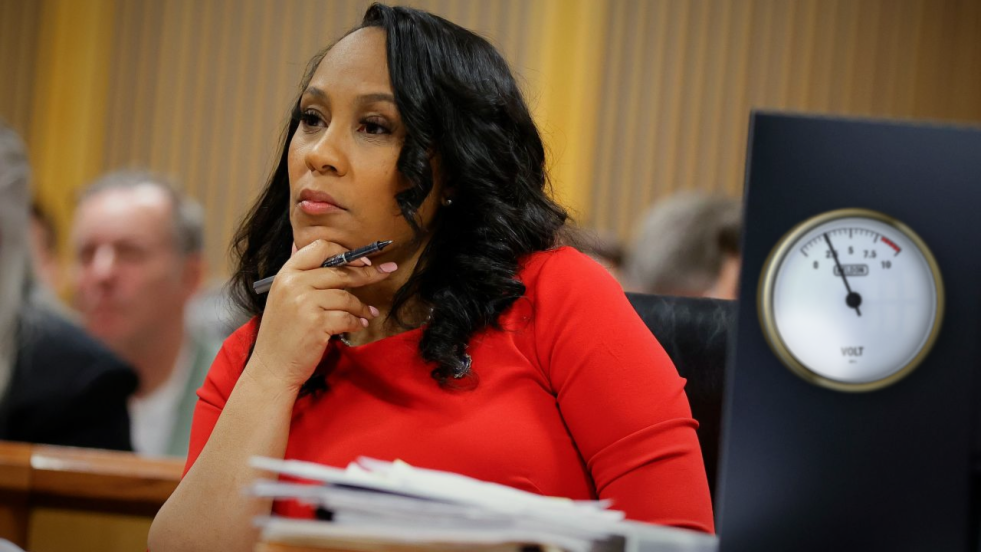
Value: 2.5 V
